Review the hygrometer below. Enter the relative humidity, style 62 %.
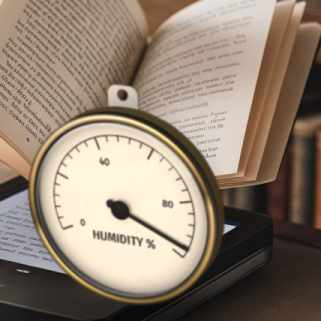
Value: 96 %
